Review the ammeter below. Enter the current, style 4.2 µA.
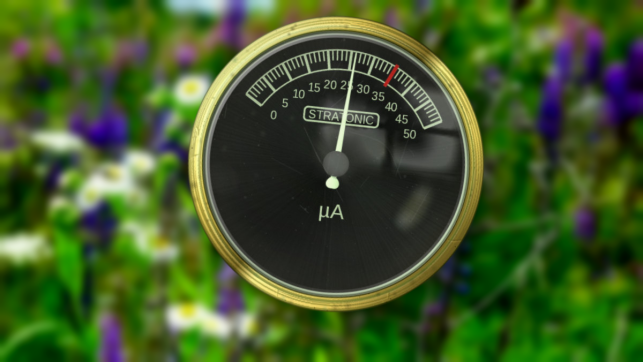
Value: 26 µA
